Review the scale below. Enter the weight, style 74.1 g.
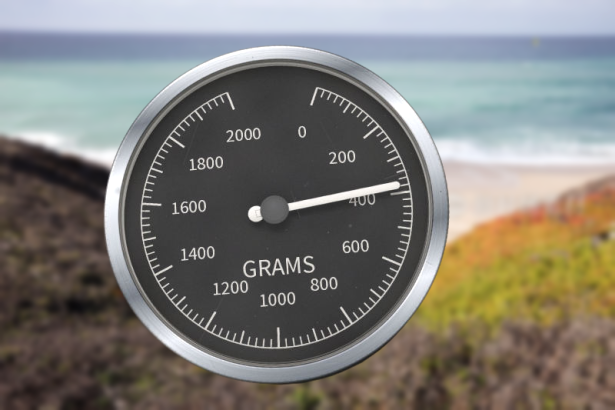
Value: 380 g
